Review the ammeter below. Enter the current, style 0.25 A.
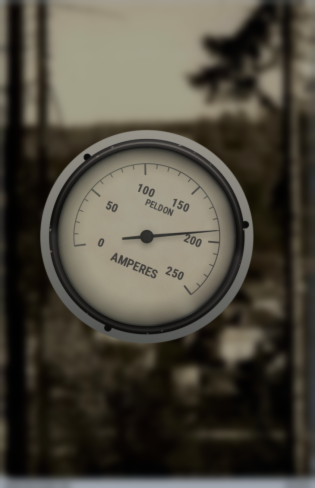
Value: 190 A
